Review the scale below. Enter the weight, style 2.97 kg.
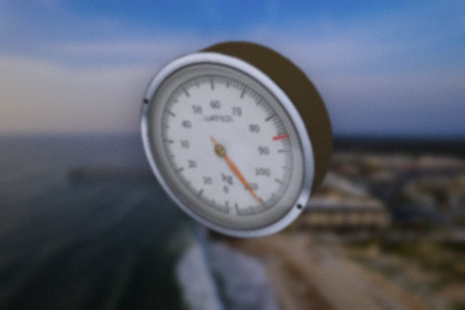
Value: 110 kg
